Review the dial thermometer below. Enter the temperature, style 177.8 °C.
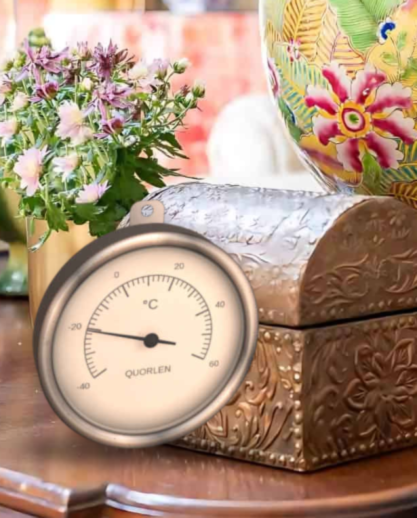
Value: -20 °C
